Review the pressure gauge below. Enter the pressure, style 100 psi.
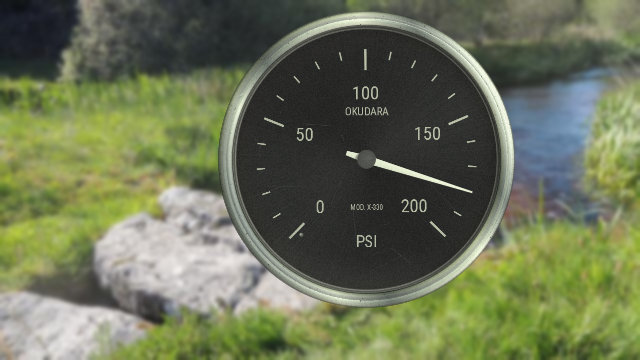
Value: 180 psi
